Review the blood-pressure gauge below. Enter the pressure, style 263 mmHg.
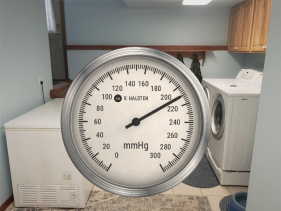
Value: 210 mmHg
